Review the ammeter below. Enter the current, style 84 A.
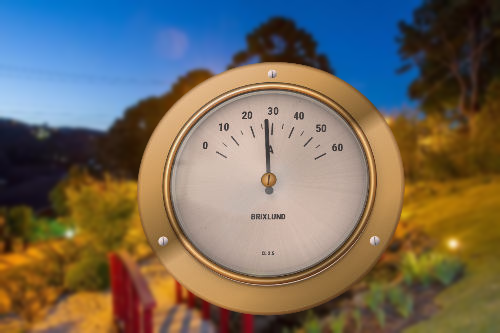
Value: 27.5 A
